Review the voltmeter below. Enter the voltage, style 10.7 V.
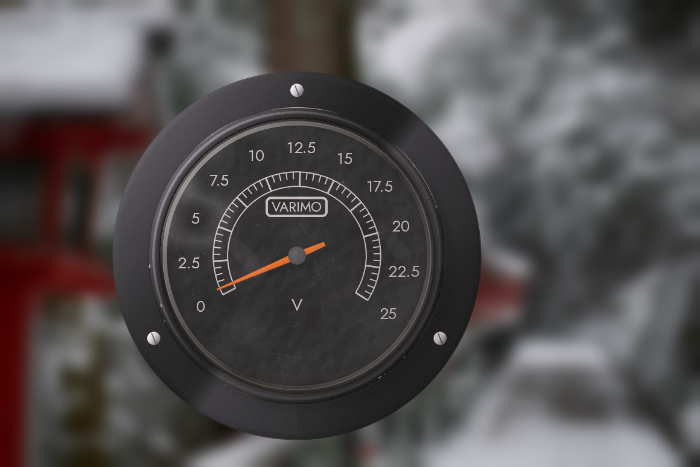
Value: 0.5 V
